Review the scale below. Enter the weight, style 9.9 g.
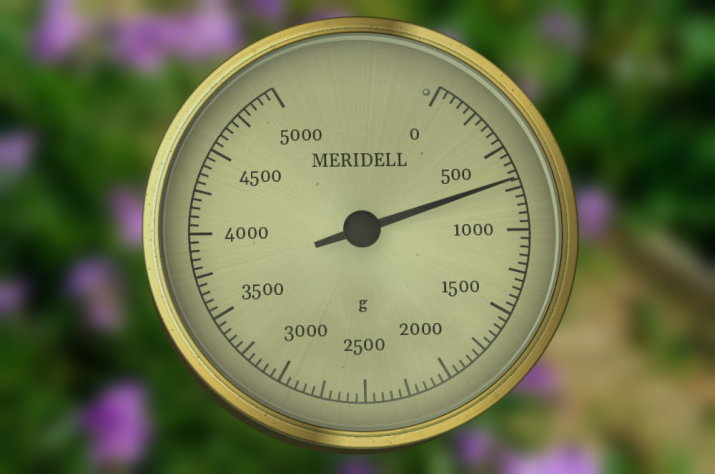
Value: 700 g
